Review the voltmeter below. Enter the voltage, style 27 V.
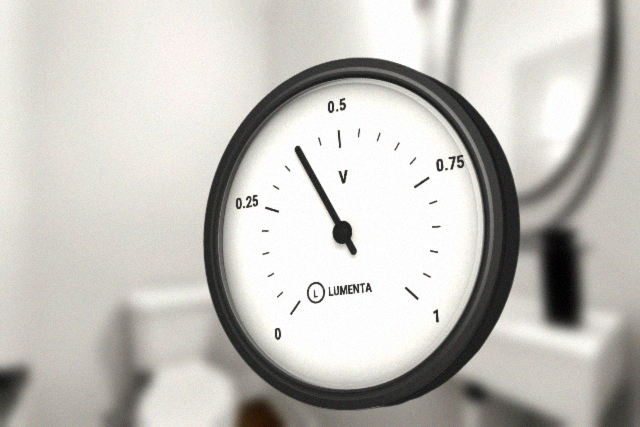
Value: 0.4 V
